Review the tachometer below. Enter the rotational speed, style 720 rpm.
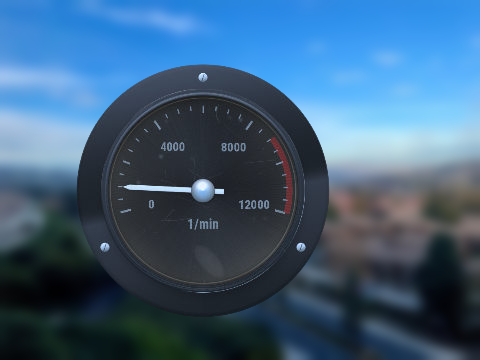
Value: 1000 rpm
